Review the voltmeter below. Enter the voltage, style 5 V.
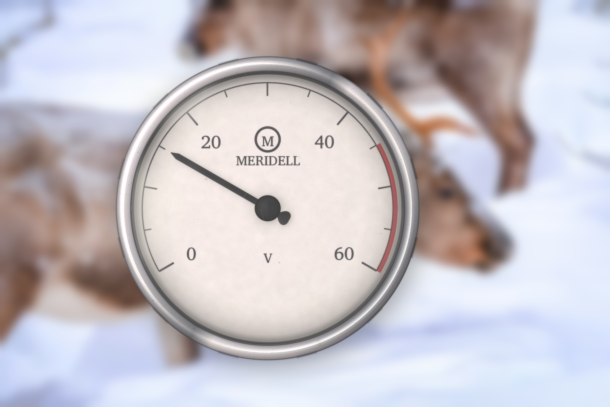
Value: 15 V
